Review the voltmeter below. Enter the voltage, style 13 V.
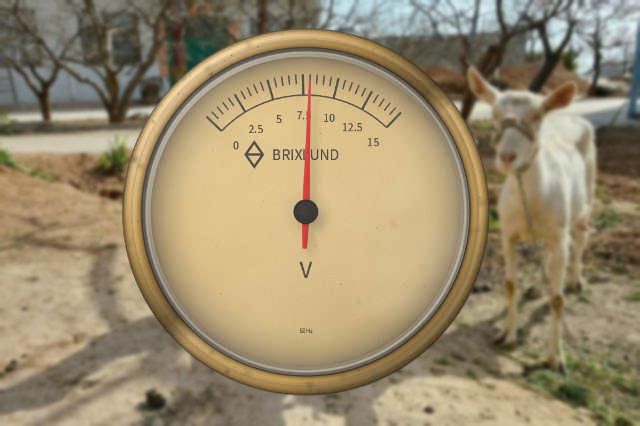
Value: 8 V
